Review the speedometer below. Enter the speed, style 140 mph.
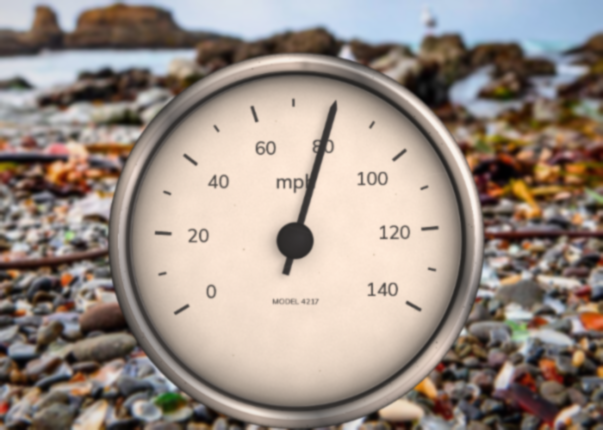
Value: 80 mph
